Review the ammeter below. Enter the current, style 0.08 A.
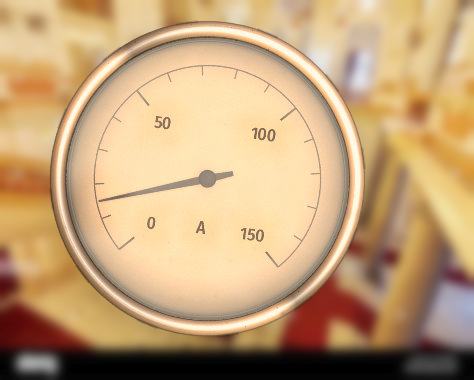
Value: 15 A
